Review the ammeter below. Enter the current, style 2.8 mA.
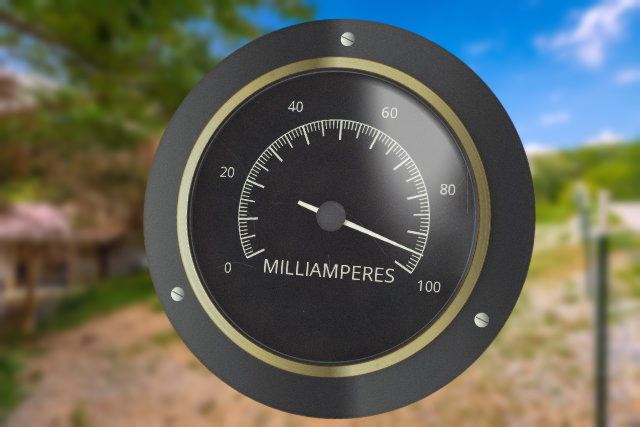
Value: 95 mA
